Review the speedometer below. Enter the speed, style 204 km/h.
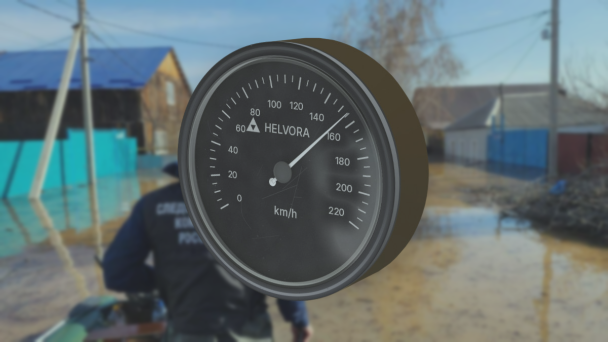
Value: 155 km/h
